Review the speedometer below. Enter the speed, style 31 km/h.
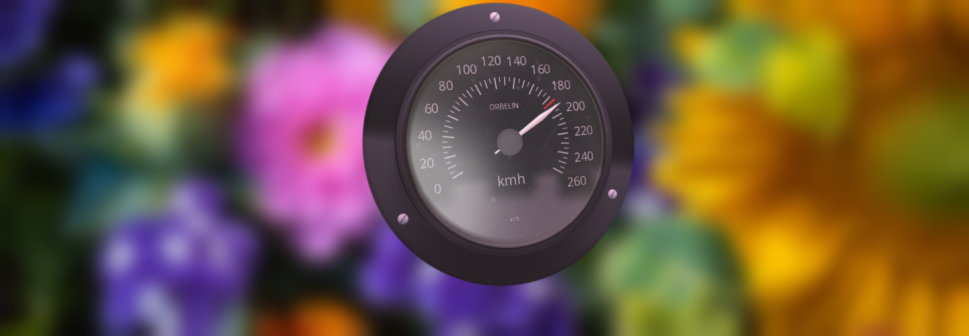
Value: 190 km/h
